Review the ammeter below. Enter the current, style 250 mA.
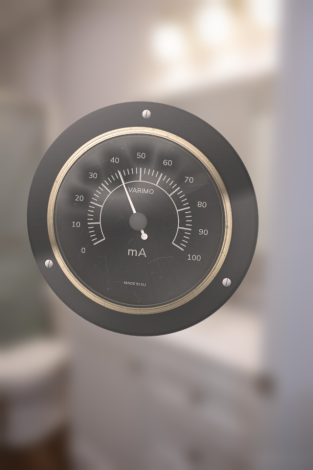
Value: 40 mA
